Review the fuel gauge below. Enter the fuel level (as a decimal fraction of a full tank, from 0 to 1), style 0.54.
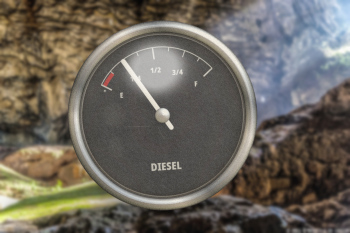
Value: 0.25
